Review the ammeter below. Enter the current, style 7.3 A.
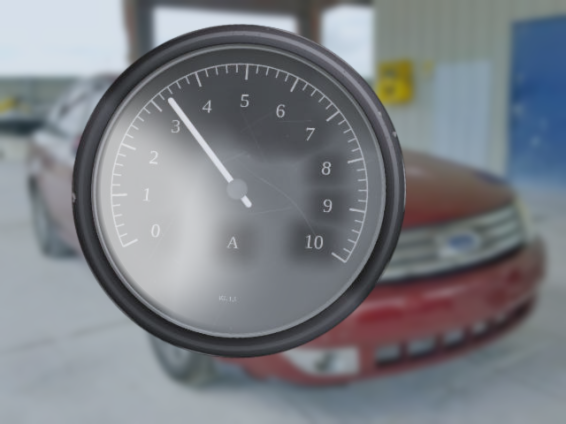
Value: 3.3 A
